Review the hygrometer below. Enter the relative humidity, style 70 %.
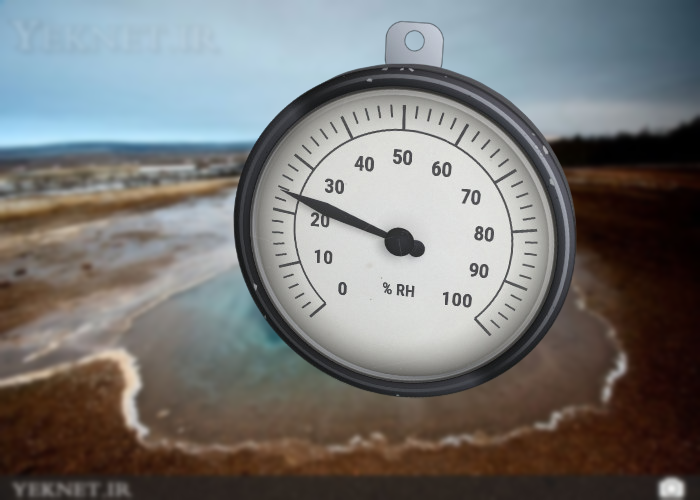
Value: 24 %
